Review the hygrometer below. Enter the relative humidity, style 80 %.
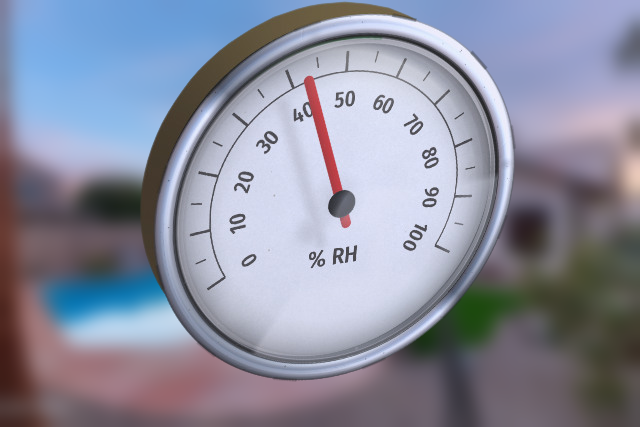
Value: 42.5 %
